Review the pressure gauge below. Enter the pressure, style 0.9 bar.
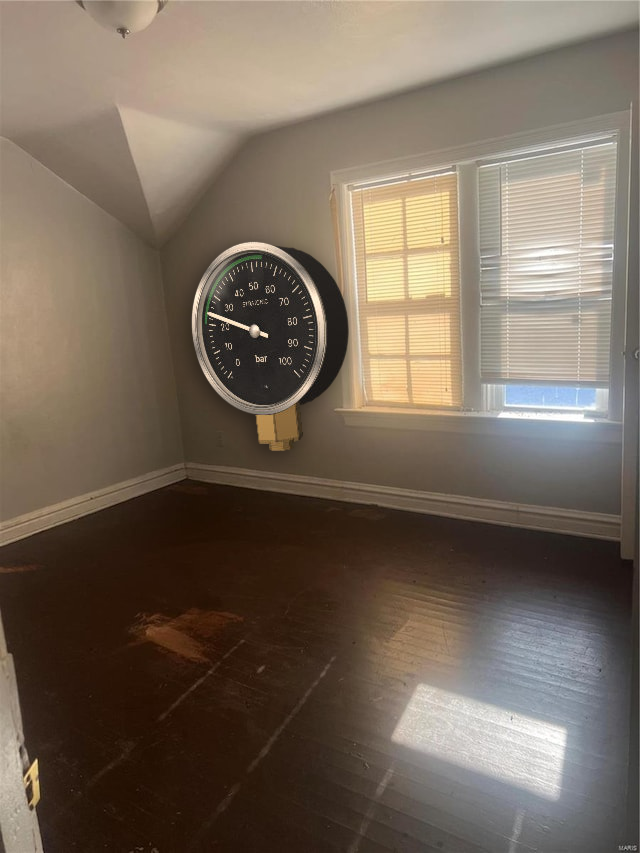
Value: 24 bar
